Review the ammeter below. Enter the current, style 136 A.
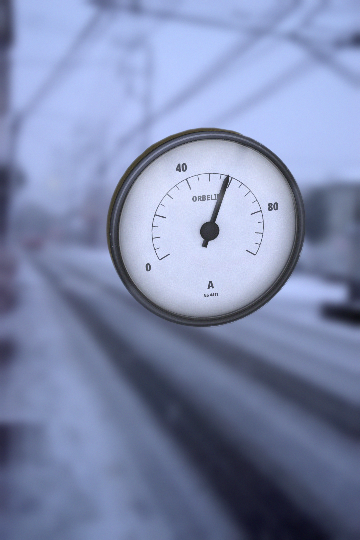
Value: 57.5 A
